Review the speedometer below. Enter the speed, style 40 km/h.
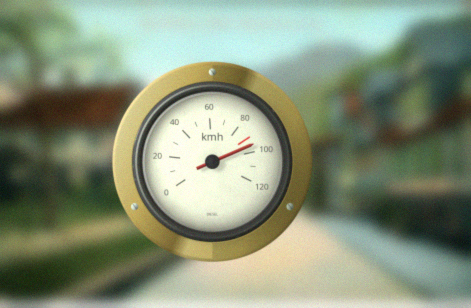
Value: 95 km/h
